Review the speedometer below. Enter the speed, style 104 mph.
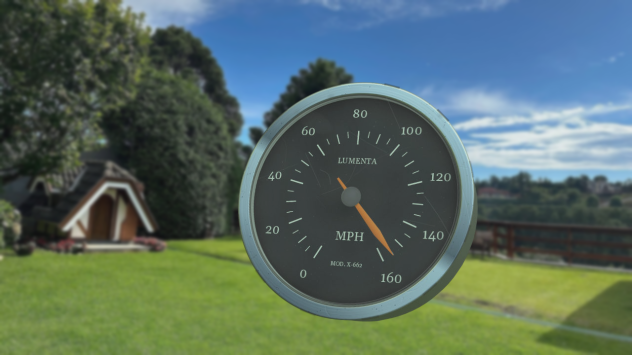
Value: 155 mph
